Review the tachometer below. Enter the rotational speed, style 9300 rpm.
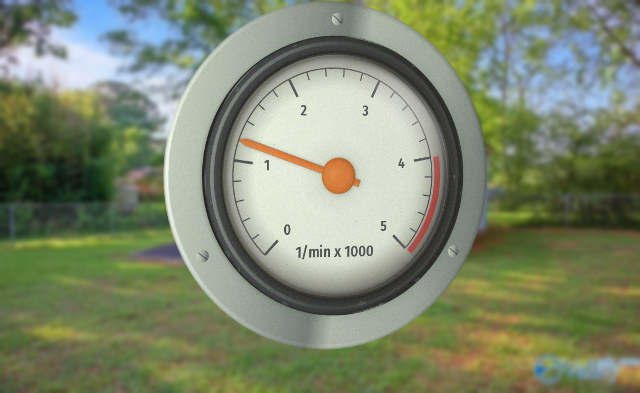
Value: 1200 rpm
